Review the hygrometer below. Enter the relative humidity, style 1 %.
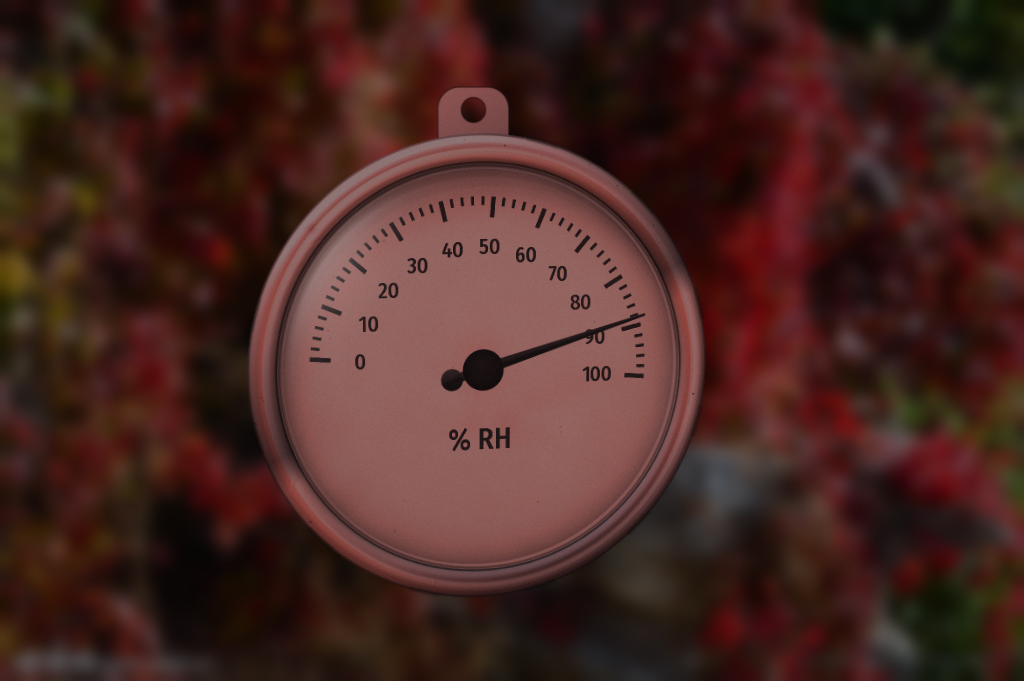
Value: 88 %
